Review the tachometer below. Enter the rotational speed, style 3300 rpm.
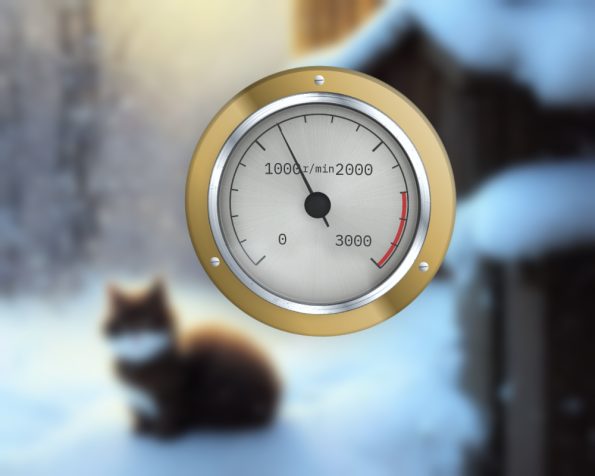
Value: 1200 rpm
